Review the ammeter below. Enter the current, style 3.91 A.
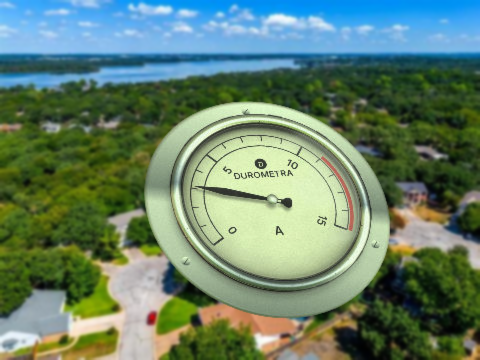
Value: 3 A
